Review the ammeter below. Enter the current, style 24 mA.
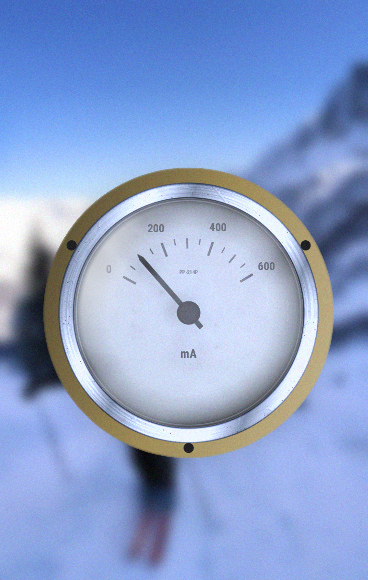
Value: 100 mA
